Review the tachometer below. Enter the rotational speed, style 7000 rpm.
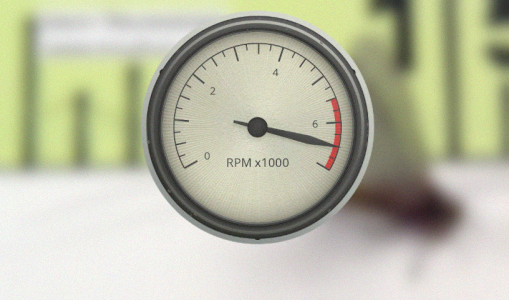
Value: 6500 rpm
